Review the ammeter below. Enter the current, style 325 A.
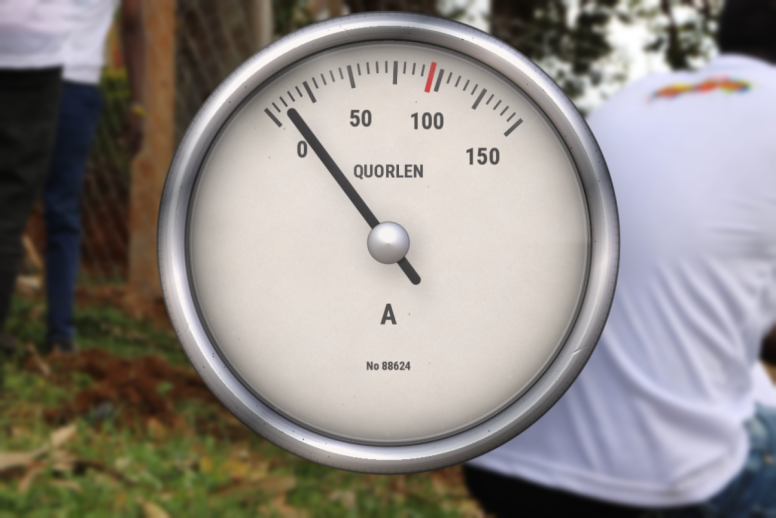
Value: 10 A
